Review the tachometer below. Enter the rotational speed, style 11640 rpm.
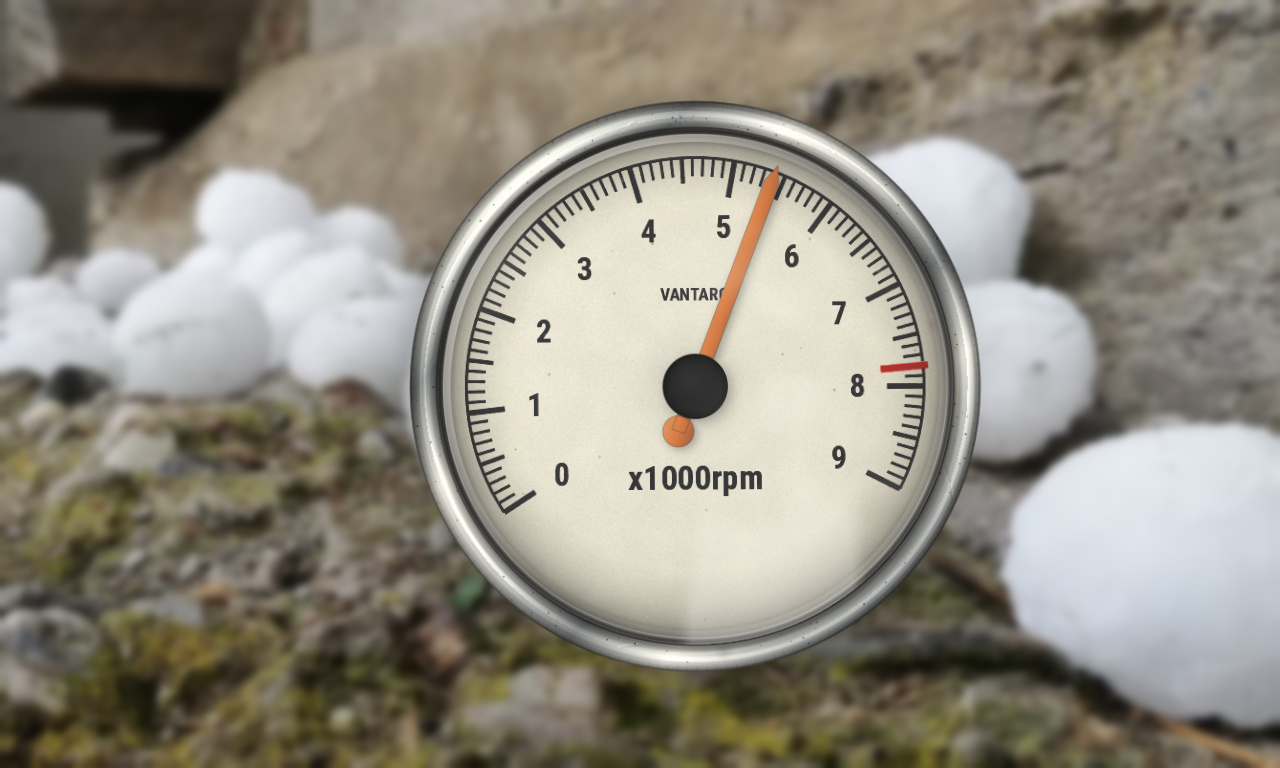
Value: 5400 rpm
